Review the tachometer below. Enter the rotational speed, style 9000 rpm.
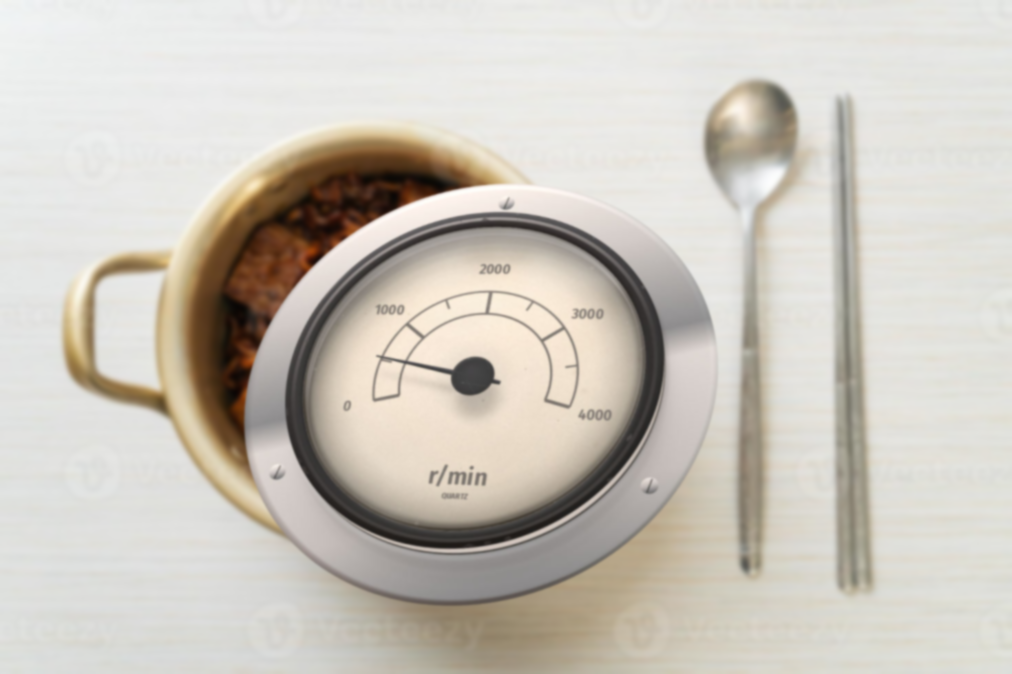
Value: 500 rpm
